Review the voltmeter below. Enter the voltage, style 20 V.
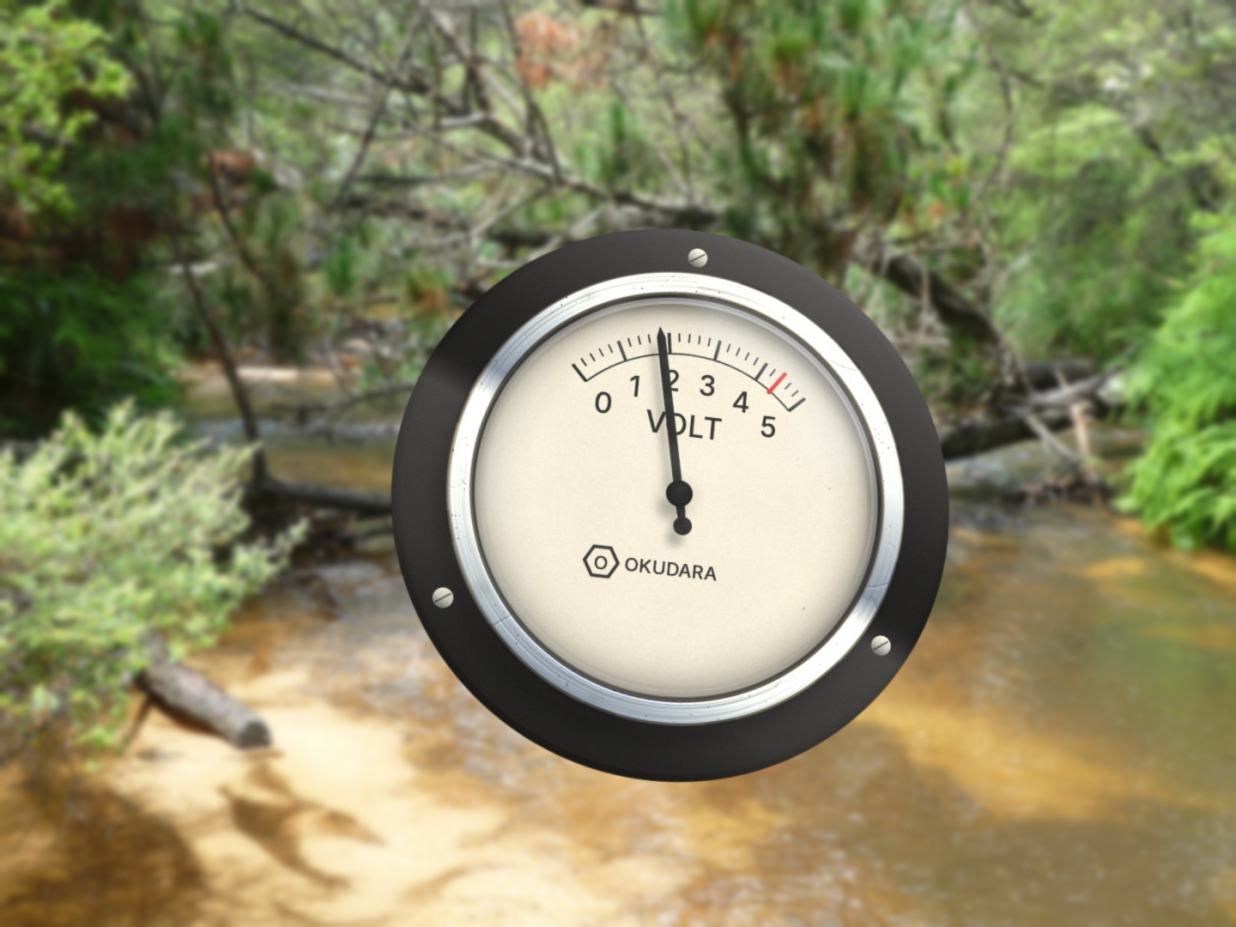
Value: 1.8 V
